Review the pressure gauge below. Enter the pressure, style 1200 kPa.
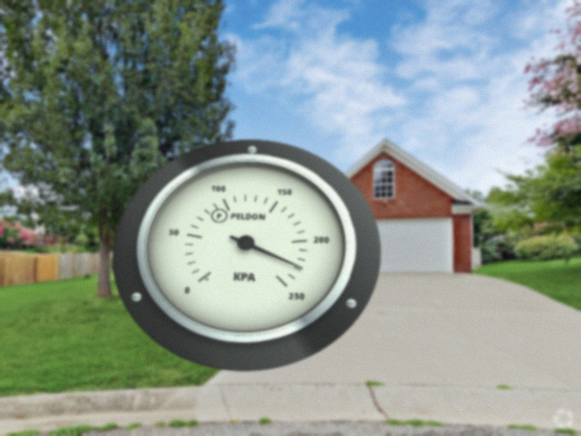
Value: 230 kPa
